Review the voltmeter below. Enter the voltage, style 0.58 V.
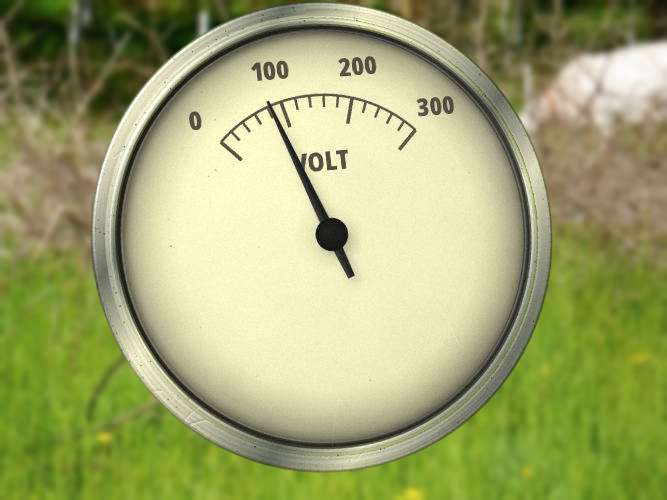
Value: 80 V
